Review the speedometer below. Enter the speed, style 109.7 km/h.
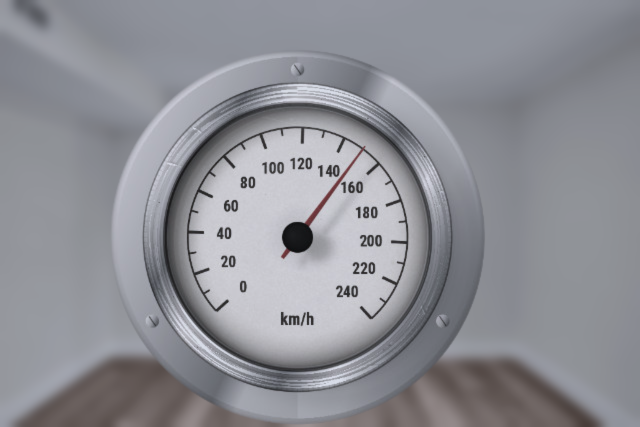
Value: 150 km/h
